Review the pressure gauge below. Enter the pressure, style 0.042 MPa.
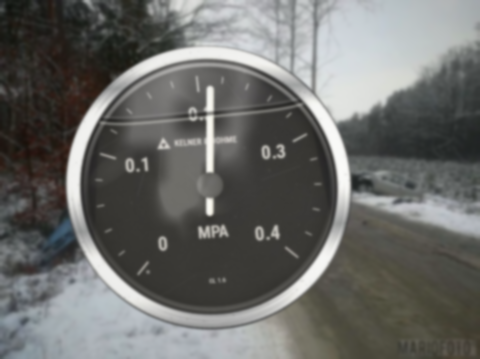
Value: 0.21 MPa
